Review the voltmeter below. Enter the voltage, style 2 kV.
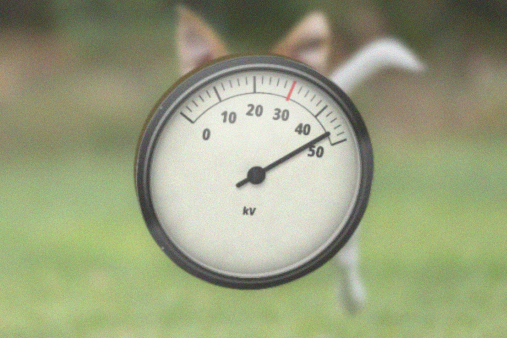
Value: 46 kV
